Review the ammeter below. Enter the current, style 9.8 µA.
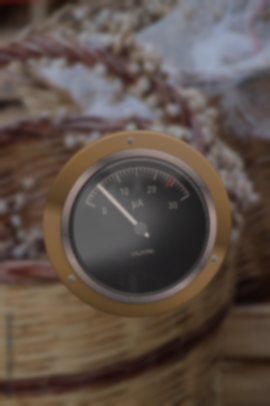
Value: 5 µA
